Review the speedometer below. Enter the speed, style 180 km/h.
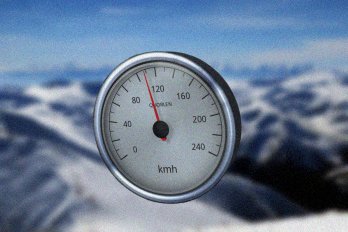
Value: 110 km/h
